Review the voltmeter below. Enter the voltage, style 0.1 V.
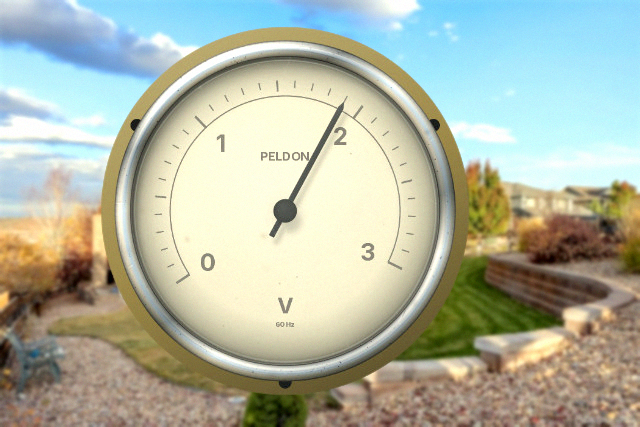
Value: 1.9 V
